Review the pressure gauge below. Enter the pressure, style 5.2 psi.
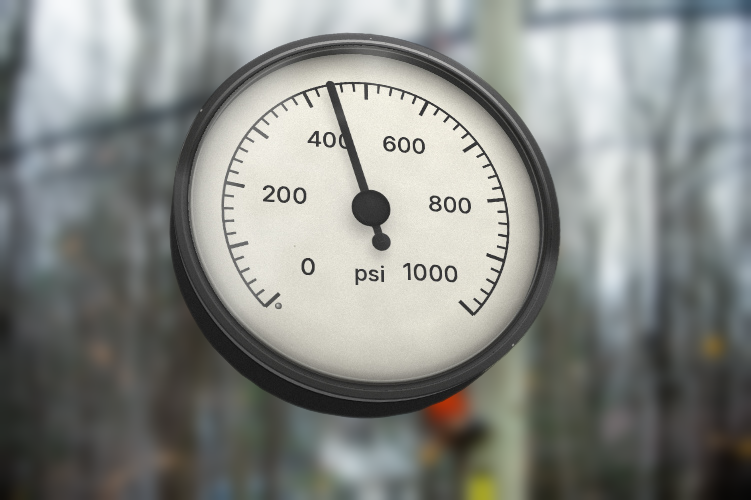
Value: 440 psi
